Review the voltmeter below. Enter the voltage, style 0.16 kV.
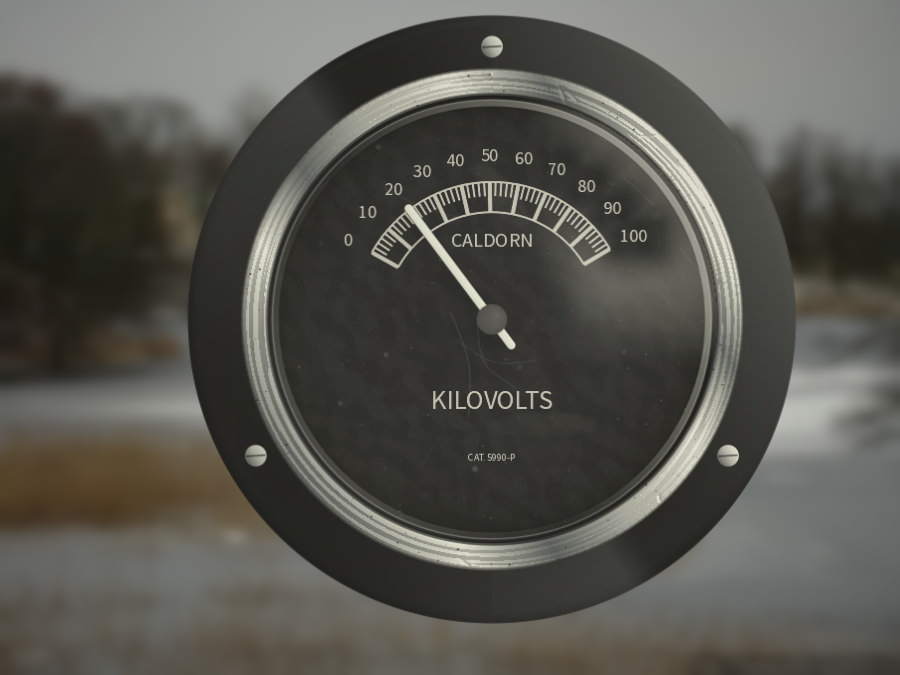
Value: 20 kV
